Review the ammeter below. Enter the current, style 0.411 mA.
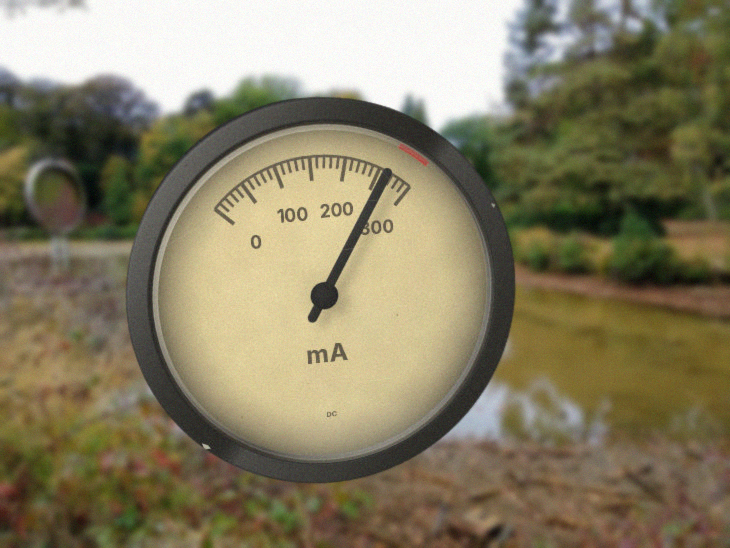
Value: 260 mA
